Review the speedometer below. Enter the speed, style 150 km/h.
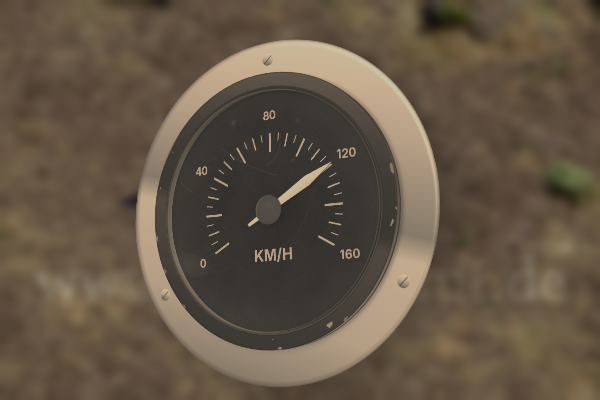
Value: 120 km/h
